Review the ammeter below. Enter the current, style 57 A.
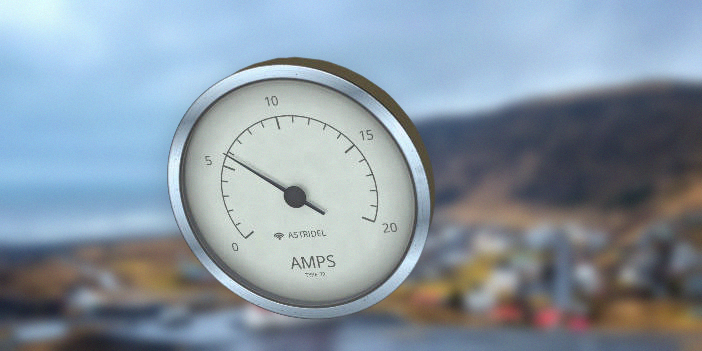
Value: 6 A
